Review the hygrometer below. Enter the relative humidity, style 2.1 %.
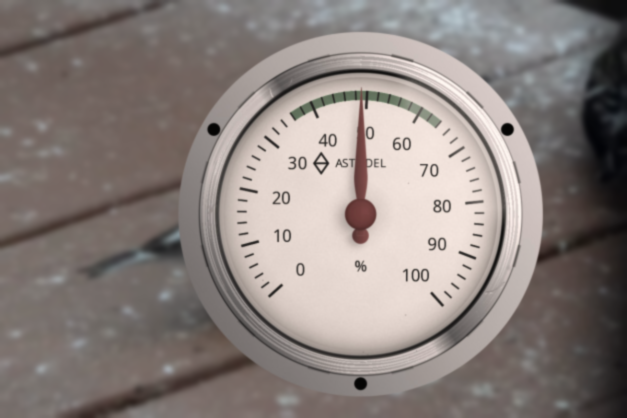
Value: 49 %
